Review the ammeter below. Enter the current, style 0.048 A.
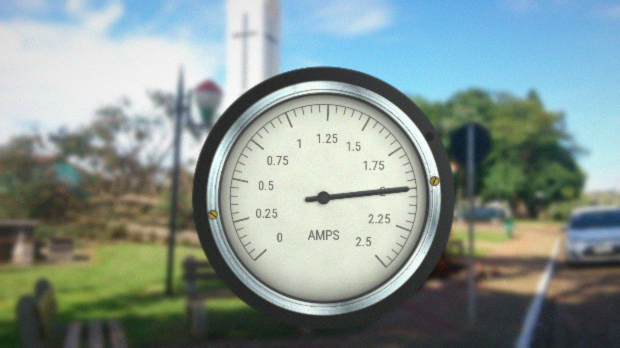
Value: 2 A
